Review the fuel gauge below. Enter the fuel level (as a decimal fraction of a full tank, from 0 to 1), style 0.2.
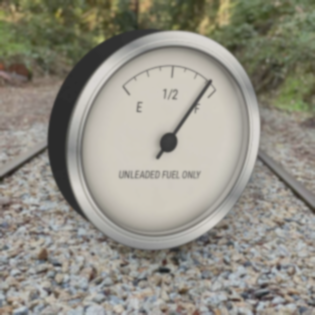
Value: 0.875
